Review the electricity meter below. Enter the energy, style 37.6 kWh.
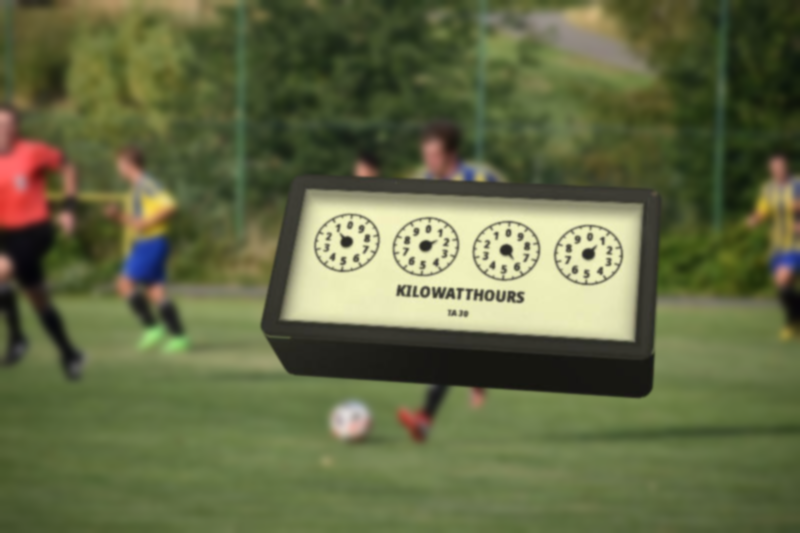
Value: 1161 kWh
